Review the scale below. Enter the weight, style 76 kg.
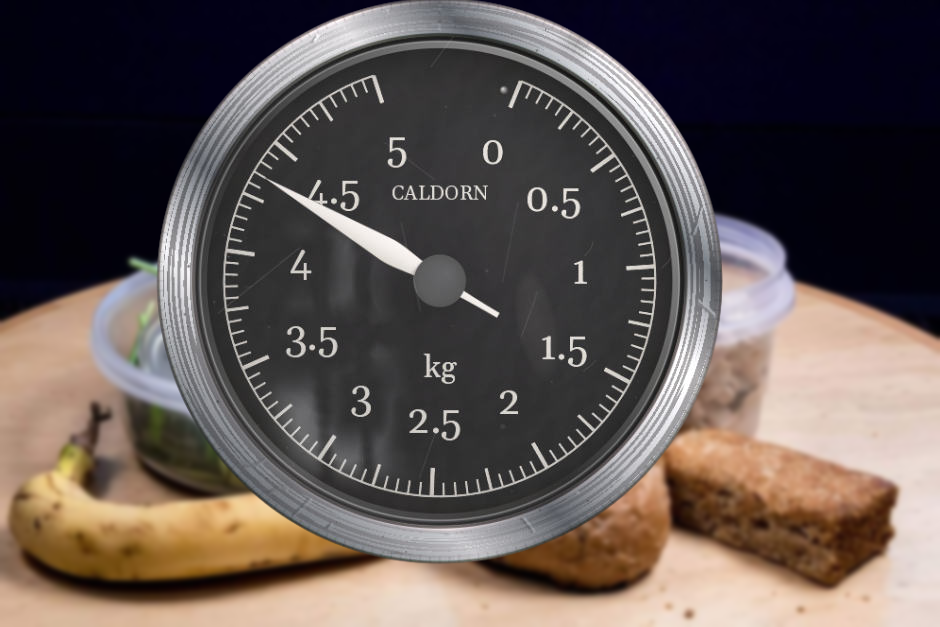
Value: 4.35 kg
